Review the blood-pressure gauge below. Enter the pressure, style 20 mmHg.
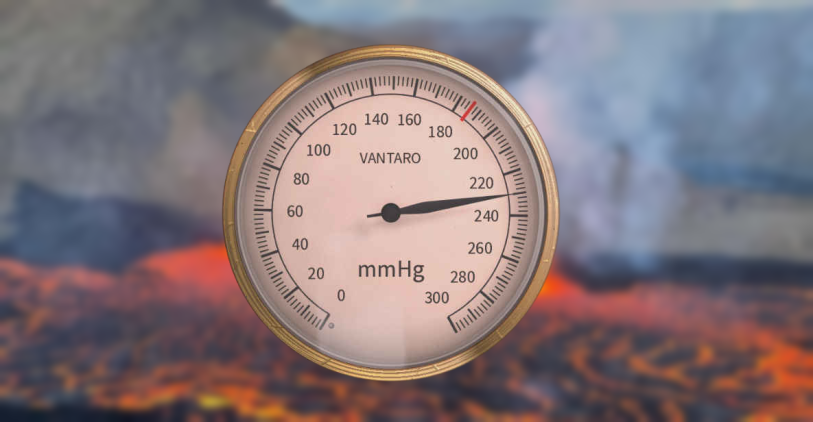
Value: 230 mmHg
